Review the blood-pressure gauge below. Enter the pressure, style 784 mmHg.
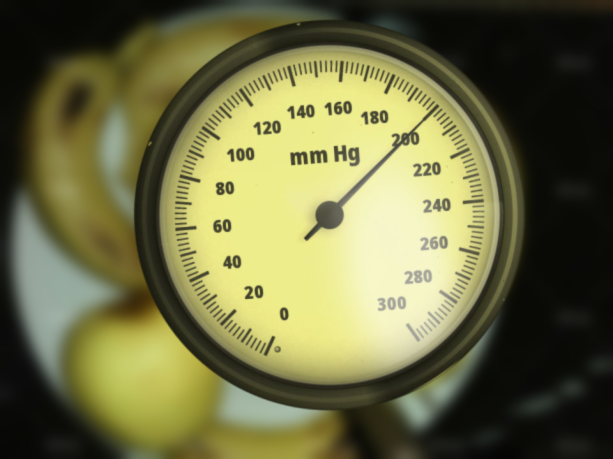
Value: 200 mmHg
